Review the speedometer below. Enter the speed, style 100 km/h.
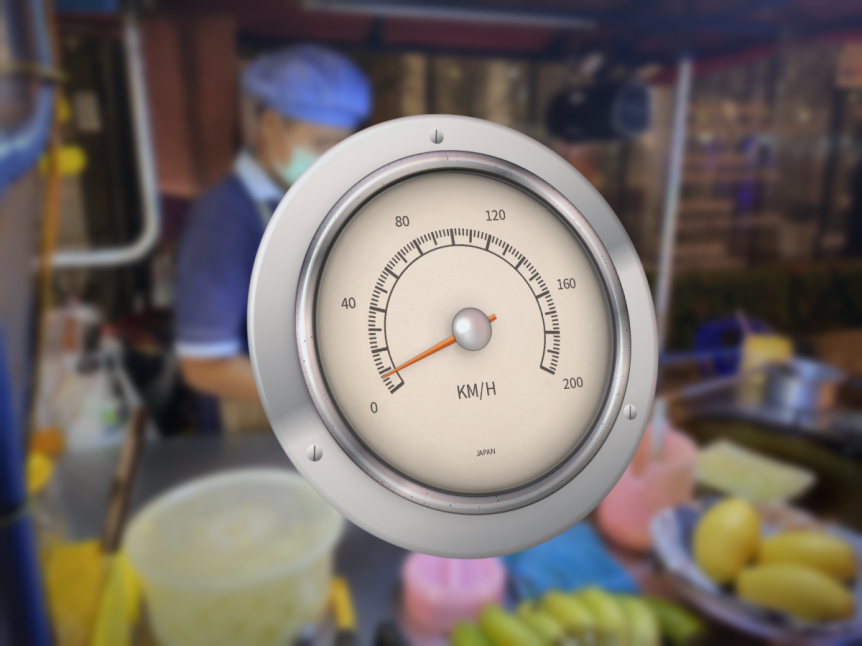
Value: 8 km/h
